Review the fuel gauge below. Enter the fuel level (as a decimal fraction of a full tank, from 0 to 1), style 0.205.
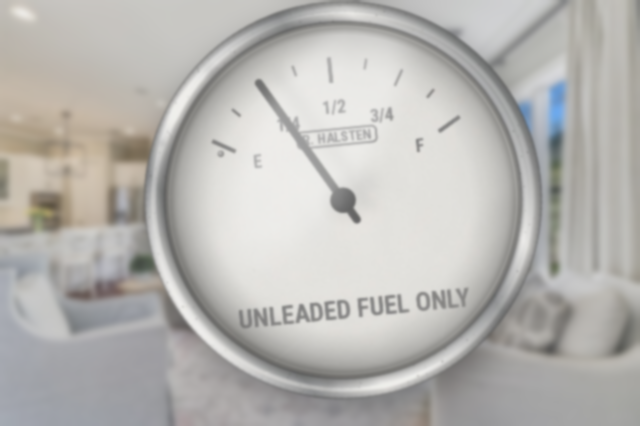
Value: 0.25
